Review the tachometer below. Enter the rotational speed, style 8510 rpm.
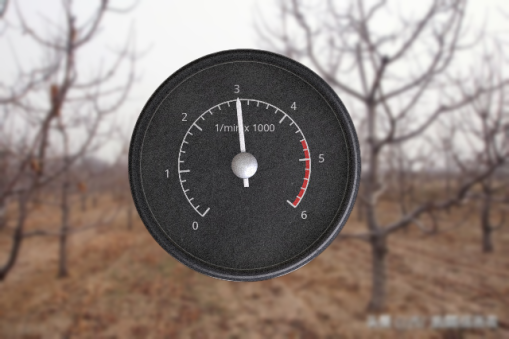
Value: 3000 rpm
